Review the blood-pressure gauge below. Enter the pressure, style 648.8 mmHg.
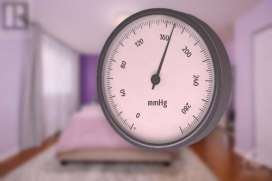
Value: 170 mmHg
